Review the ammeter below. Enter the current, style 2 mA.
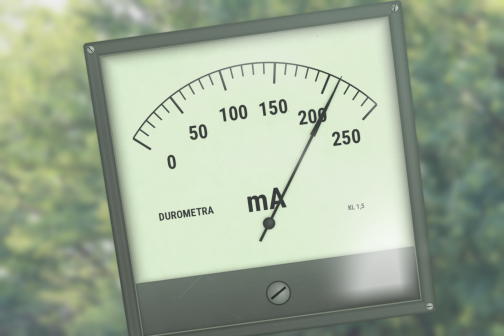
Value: 210 mA
